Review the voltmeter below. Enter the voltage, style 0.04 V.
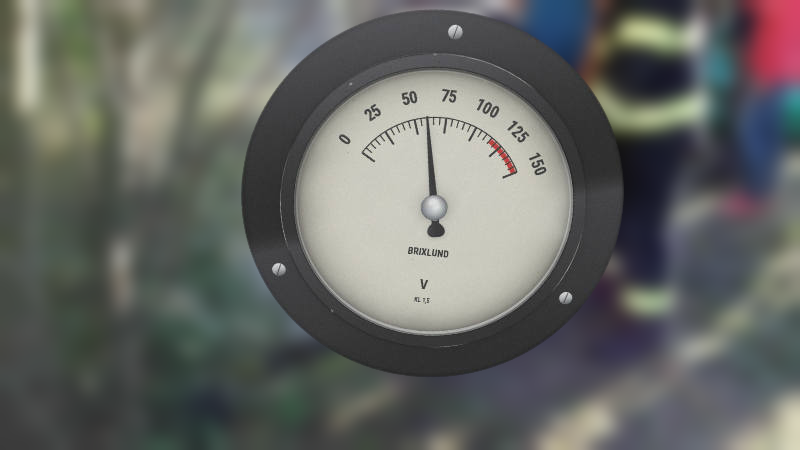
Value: 60 V
